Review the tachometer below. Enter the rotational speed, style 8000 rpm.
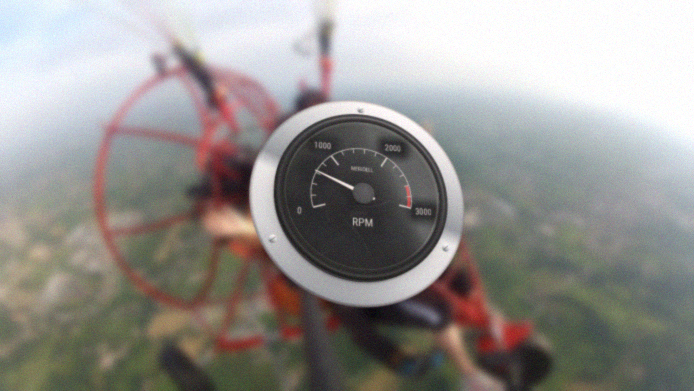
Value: 600 rpm
